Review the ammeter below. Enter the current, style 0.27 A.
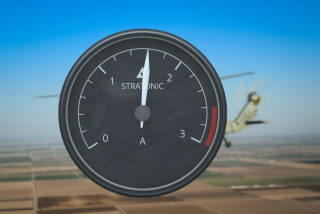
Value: 1.6 A
